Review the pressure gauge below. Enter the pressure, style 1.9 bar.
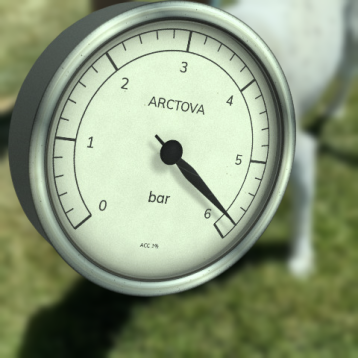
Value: 5.8 bar
